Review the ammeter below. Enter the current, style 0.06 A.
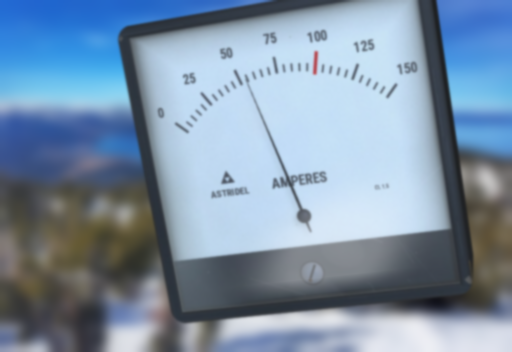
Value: 55 A
